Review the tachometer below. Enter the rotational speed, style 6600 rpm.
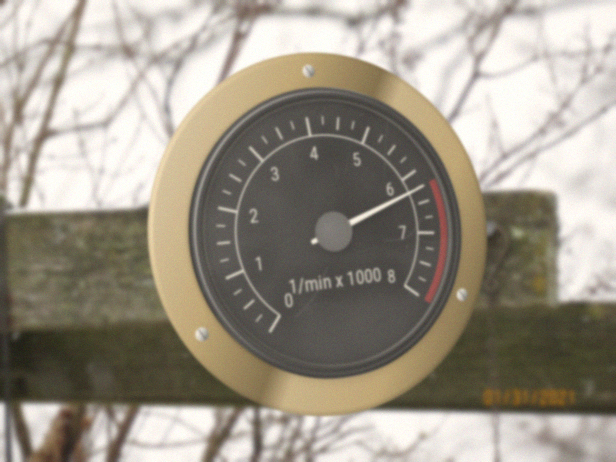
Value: 6250 rpm
